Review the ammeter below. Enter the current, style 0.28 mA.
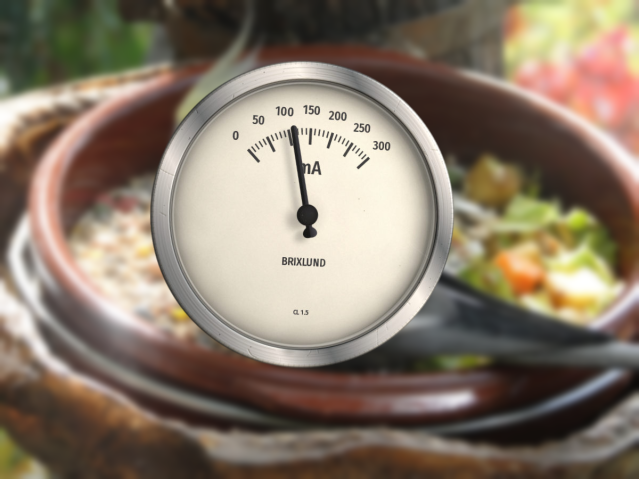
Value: 110 mA
